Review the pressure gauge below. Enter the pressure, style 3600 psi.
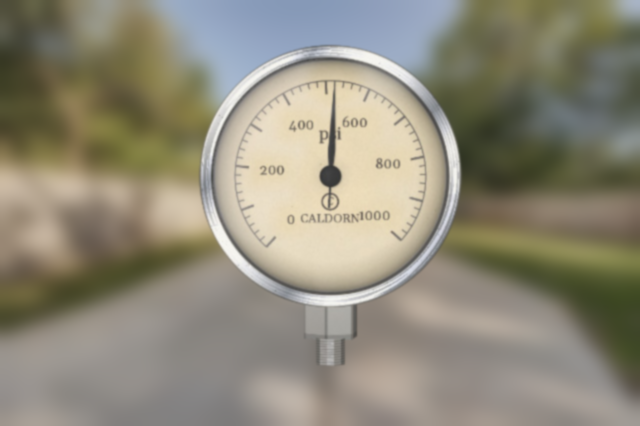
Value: 520 psi
